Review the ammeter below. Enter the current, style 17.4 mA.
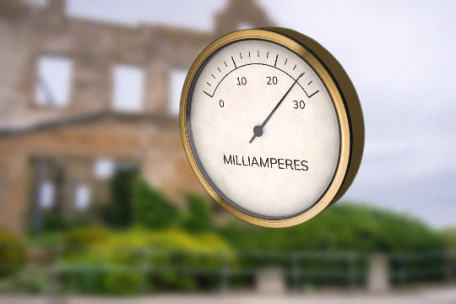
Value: 26 mA
